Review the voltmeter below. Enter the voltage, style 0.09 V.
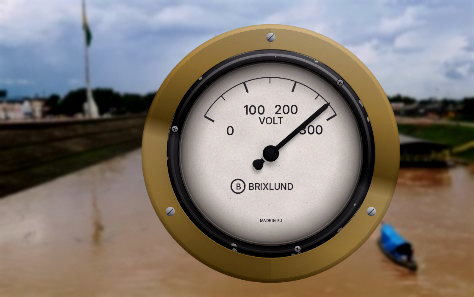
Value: 275 V
